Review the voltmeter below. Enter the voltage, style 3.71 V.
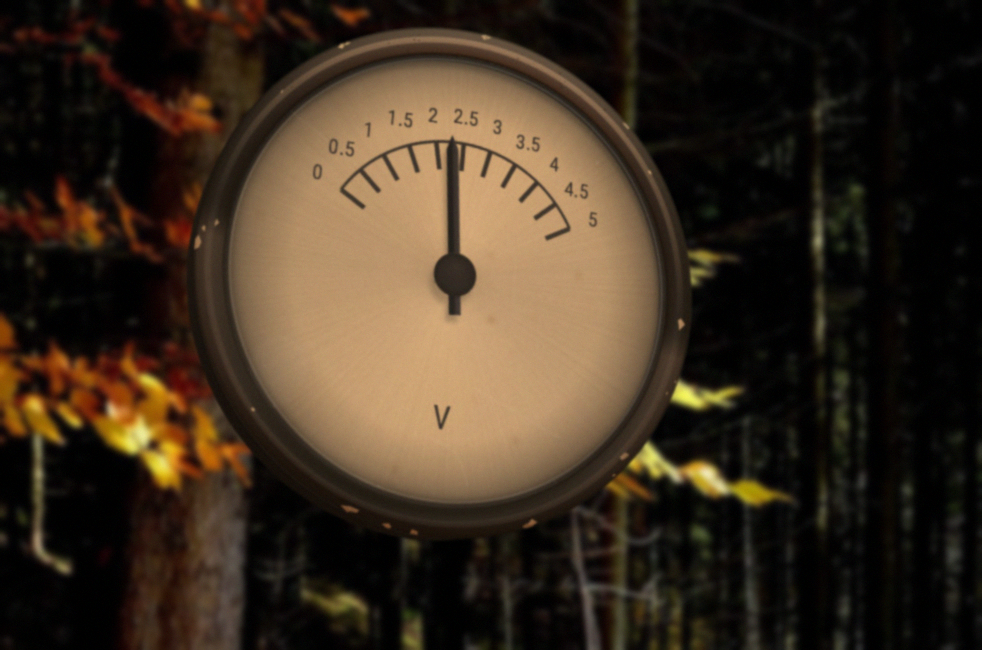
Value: 2.25 V
